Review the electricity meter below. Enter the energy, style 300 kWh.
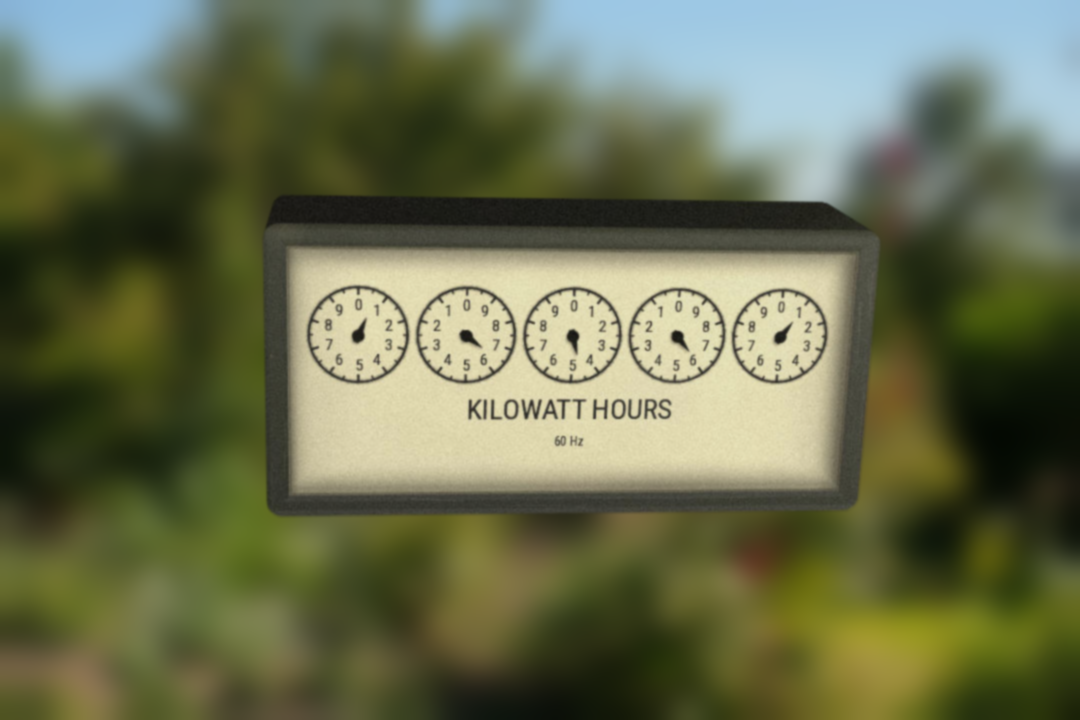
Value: 6461 kWh
